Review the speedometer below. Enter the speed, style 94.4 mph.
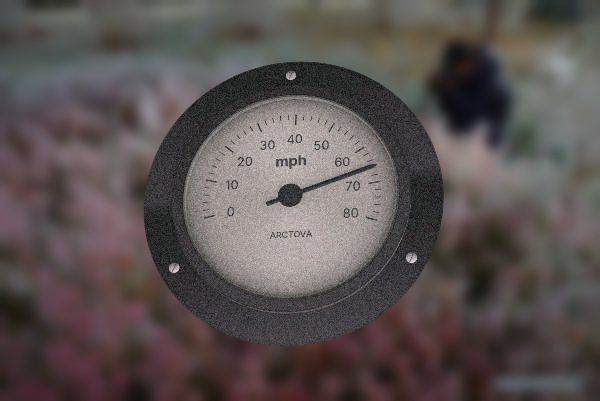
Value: 66 mph
